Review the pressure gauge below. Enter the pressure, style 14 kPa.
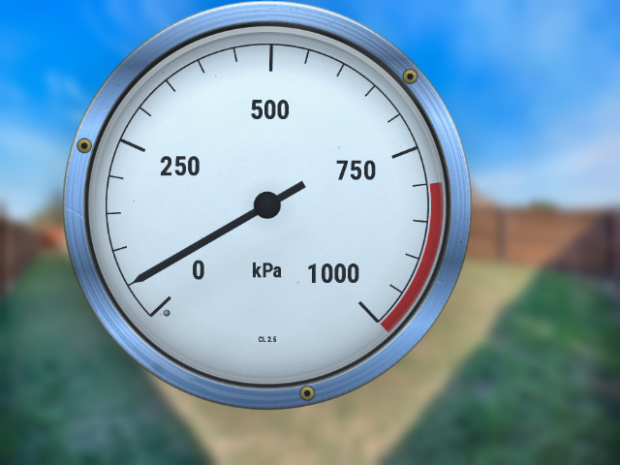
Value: 50 kPa
